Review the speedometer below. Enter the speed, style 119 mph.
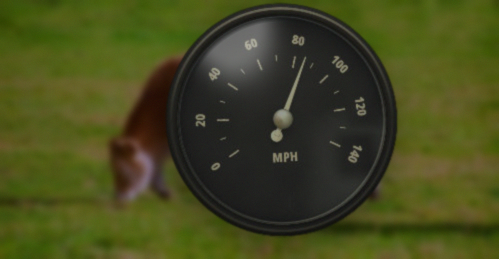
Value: 85 mph
